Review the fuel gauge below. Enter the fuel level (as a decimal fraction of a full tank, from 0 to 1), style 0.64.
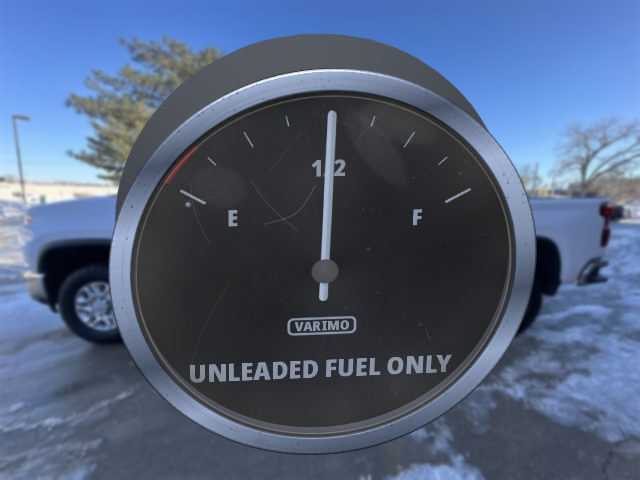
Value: 0.5
